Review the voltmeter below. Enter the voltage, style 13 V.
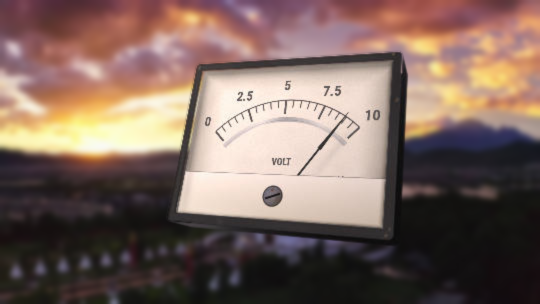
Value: 9 V
